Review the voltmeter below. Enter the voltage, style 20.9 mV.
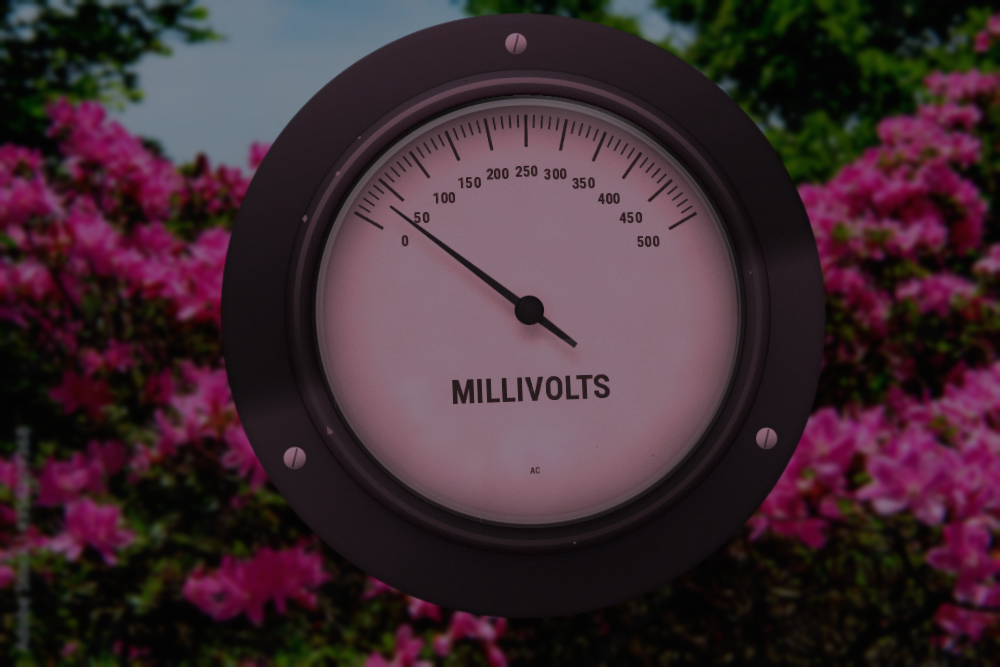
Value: 30 mV
